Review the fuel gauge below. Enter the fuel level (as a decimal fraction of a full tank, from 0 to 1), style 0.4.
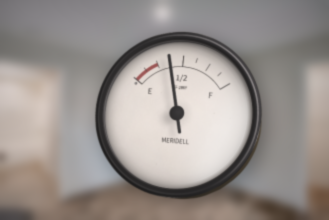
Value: 0.375
